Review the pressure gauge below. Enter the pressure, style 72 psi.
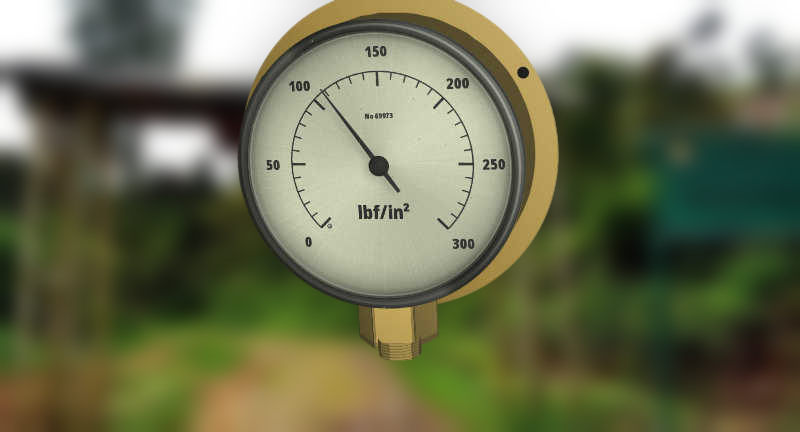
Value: 110 psi
